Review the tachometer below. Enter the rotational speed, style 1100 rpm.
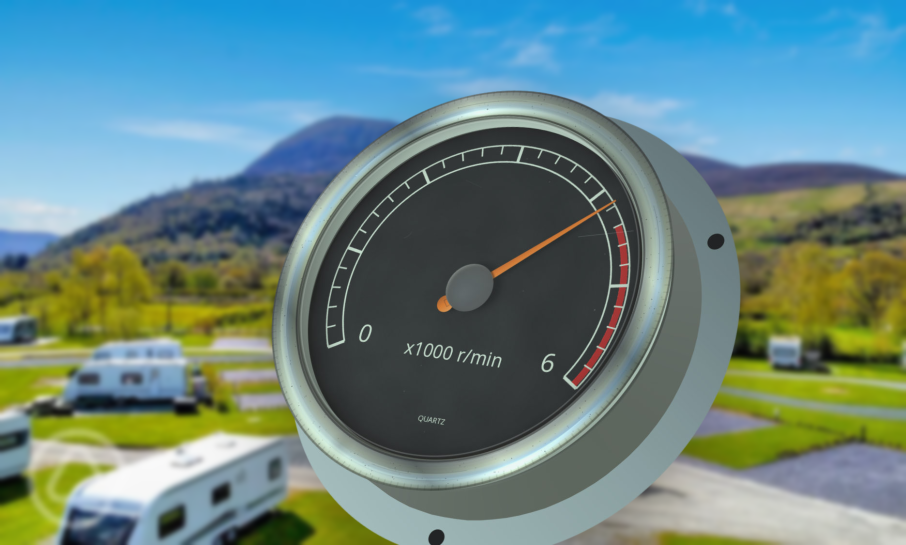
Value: 4200 rpm
